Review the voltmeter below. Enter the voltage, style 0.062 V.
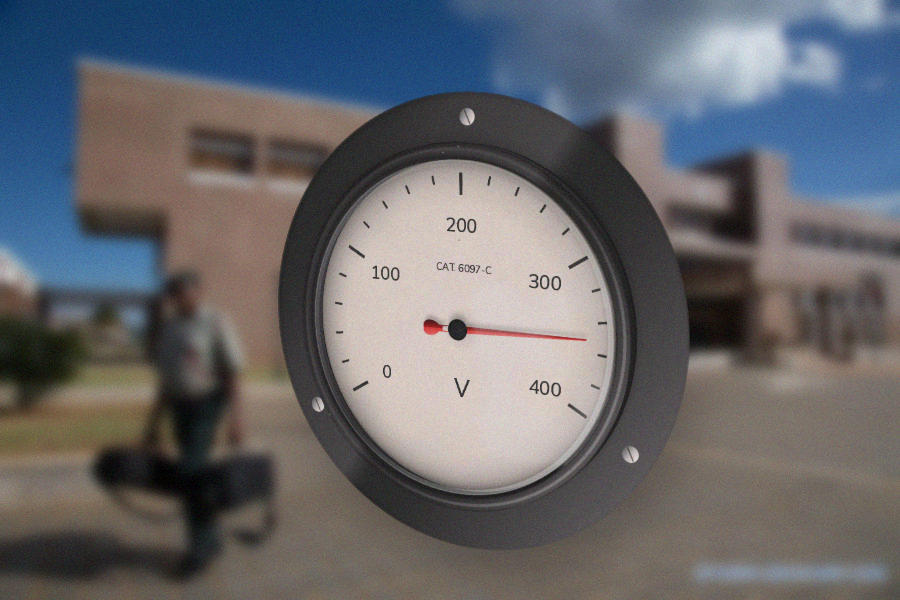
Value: 350 V
